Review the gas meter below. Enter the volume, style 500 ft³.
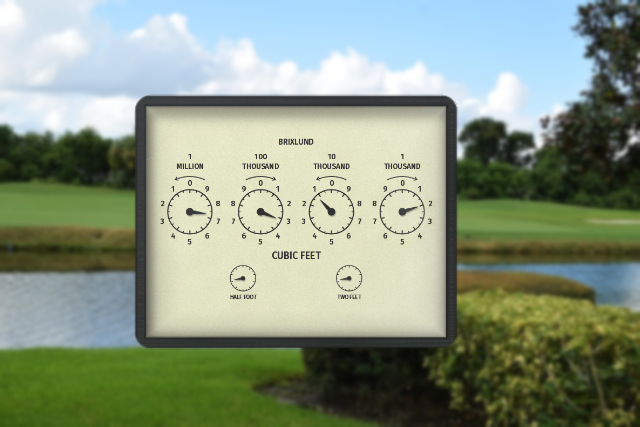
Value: 731200 ft³
